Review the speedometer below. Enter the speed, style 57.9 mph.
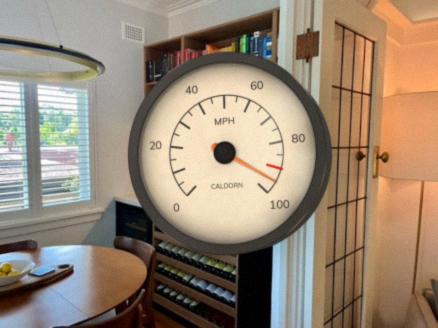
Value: 95 mph
